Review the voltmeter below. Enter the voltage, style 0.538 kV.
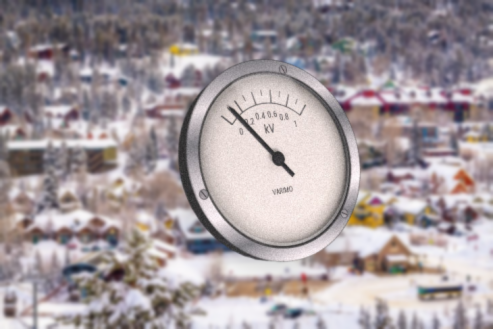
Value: 0.1 kV
